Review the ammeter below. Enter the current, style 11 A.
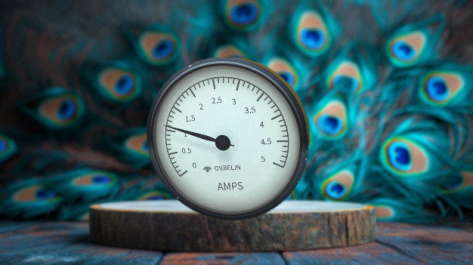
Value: 1.1 A
